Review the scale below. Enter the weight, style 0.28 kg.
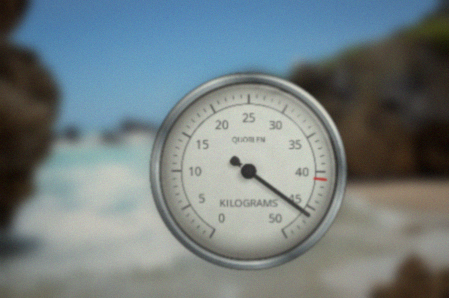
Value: 46 kg
